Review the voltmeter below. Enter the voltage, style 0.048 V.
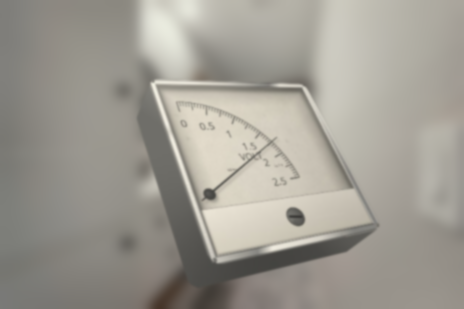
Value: 1.75 V
